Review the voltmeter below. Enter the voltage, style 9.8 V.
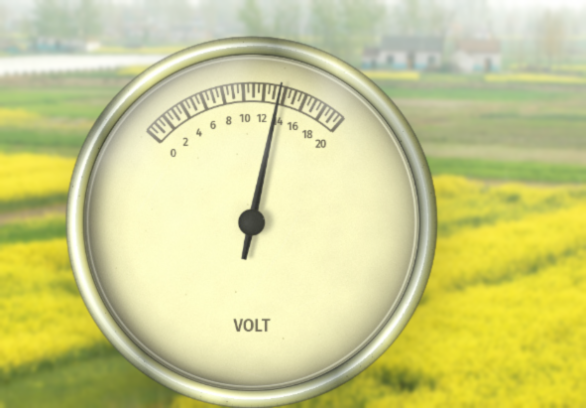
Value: 13.5 V
